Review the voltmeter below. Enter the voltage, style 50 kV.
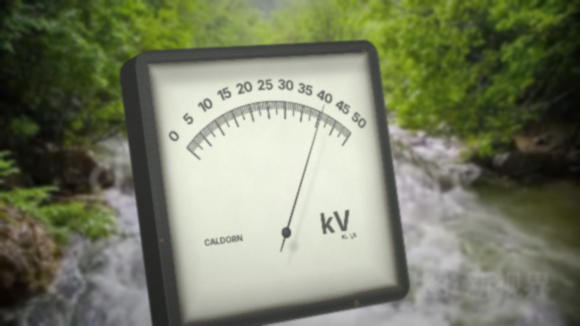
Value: 40 kV
